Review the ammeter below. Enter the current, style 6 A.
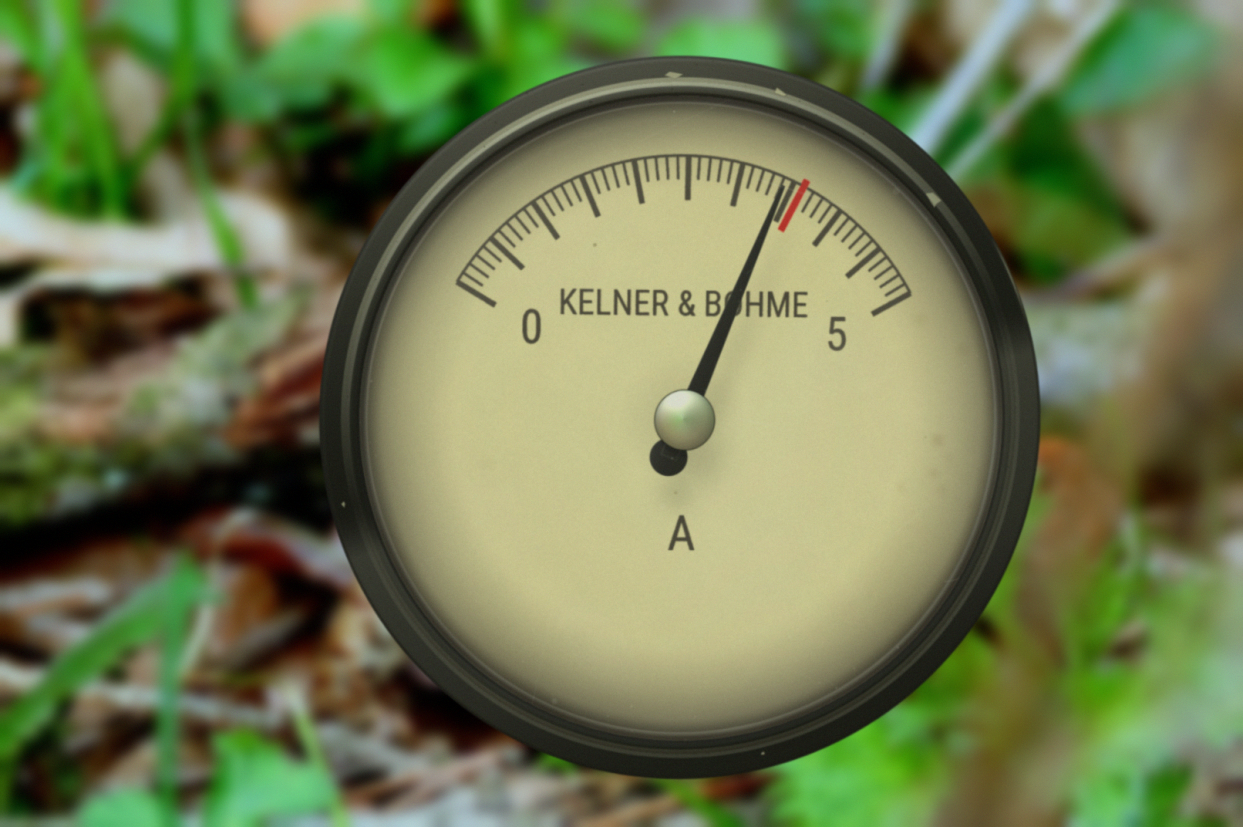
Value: 3.4 A
